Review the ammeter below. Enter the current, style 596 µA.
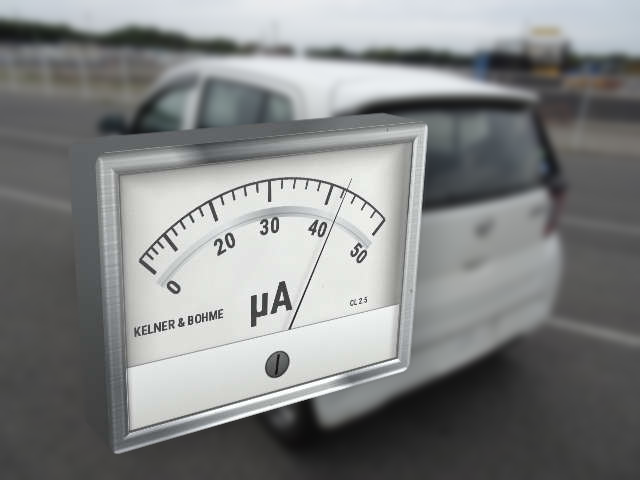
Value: 42 µA
